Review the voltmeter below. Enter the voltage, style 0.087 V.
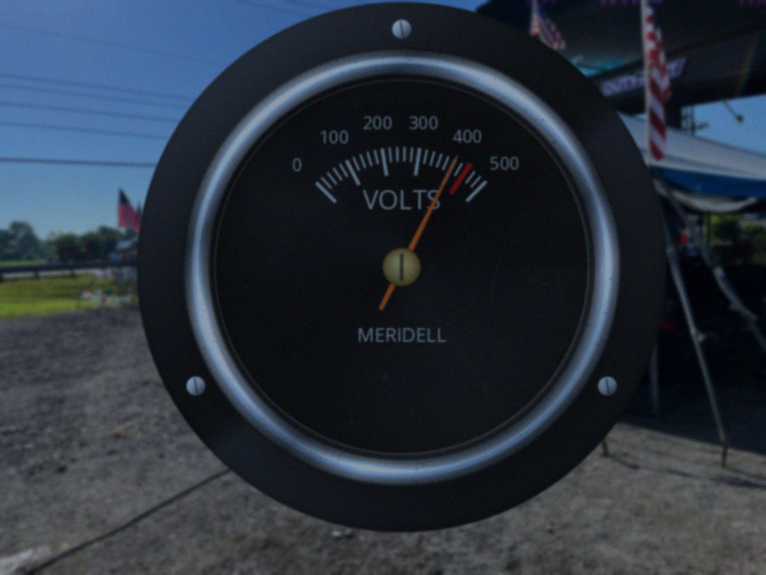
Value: 400 V
